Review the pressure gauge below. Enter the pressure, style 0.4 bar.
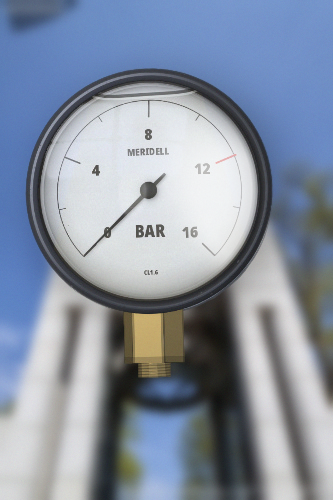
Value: 0 bar
